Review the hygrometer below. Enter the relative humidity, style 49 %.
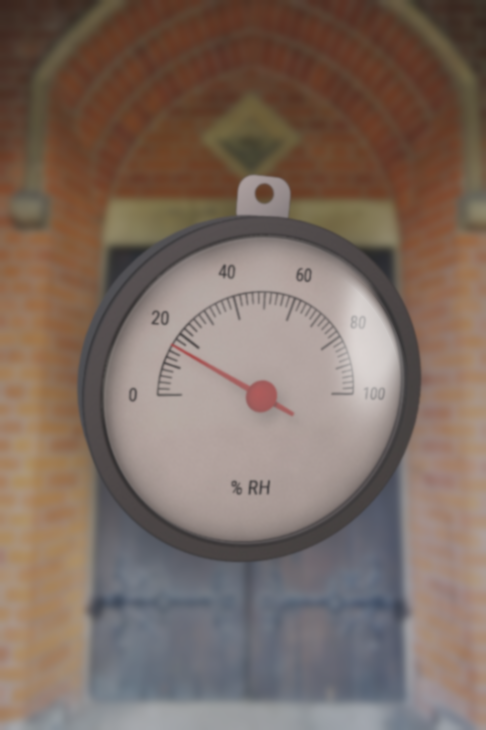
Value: 16 %
